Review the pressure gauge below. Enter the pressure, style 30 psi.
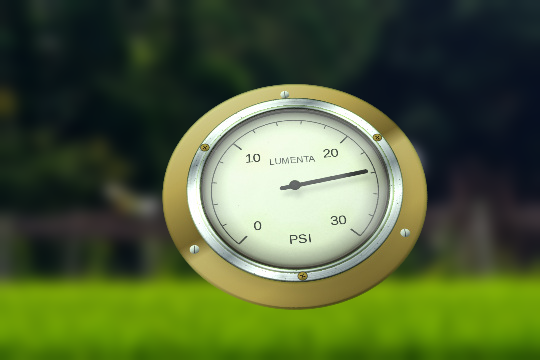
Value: 24 psi
